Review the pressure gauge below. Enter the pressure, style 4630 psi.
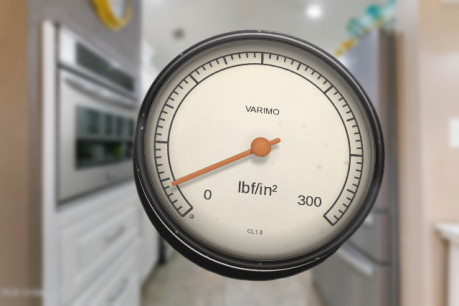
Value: 20 psi
